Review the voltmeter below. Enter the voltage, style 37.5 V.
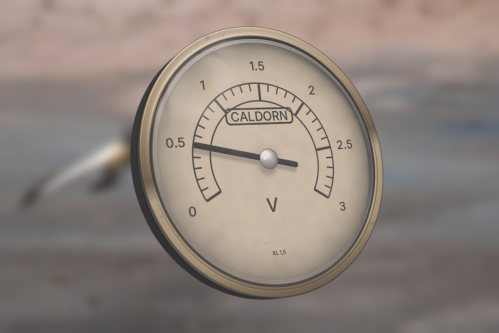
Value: 0.5 V
